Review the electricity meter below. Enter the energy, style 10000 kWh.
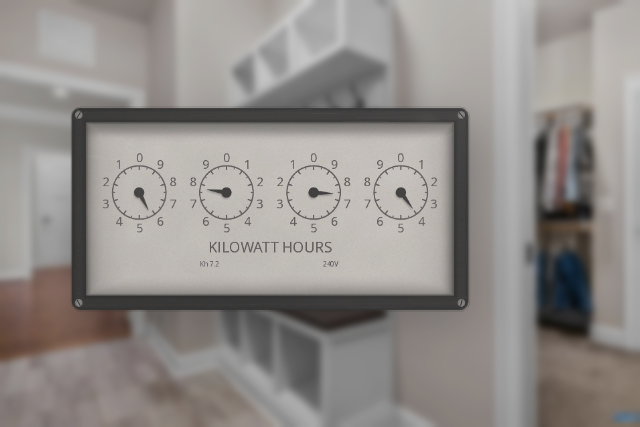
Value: 5774 kWh
